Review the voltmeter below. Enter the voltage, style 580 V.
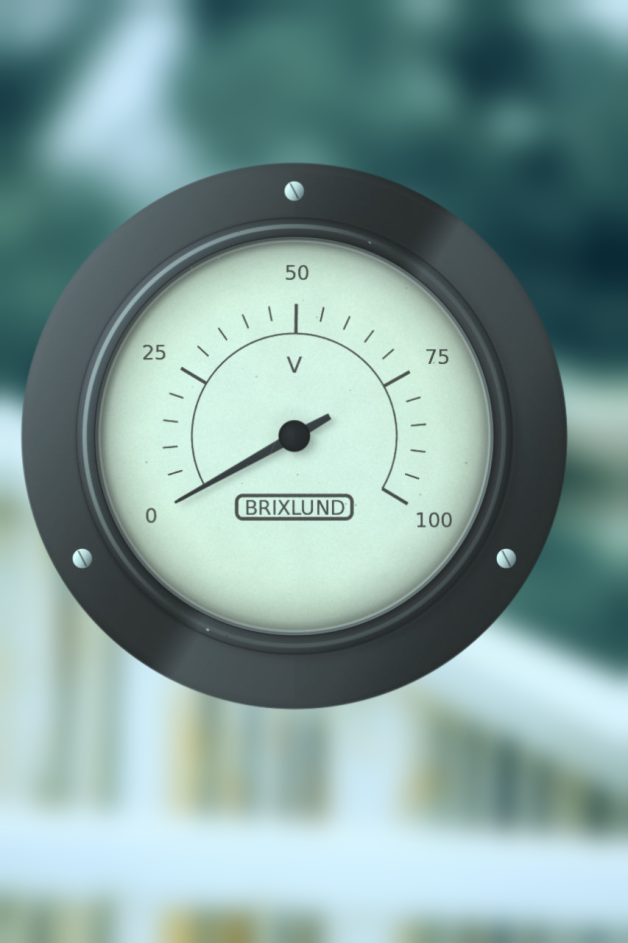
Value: 0 V
